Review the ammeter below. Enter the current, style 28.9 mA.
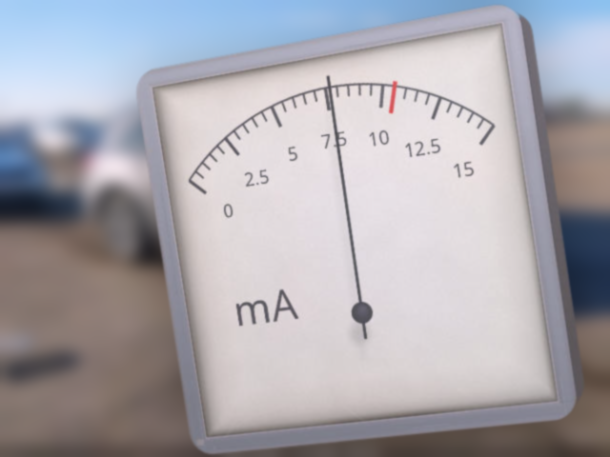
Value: 7.75 mA
